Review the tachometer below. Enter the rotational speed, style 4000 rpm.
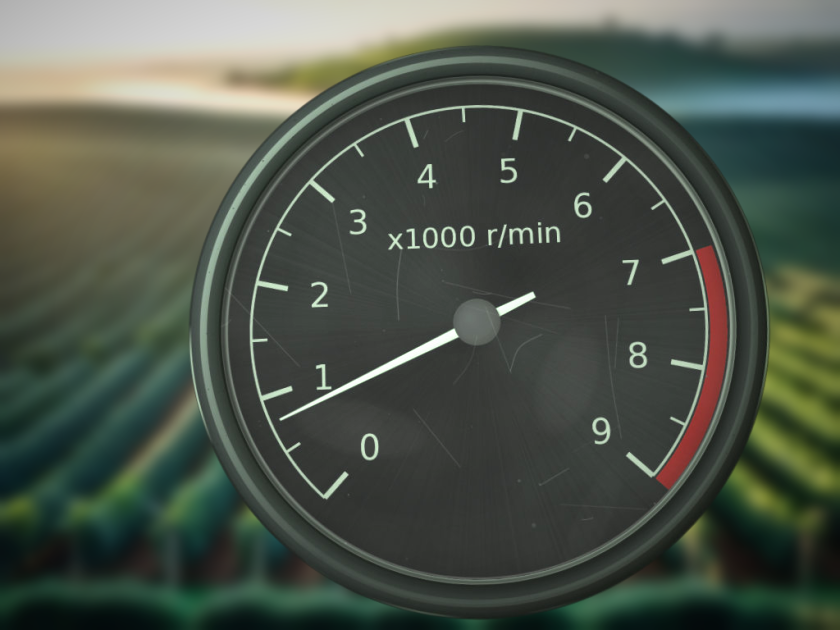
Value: 750 rpm
